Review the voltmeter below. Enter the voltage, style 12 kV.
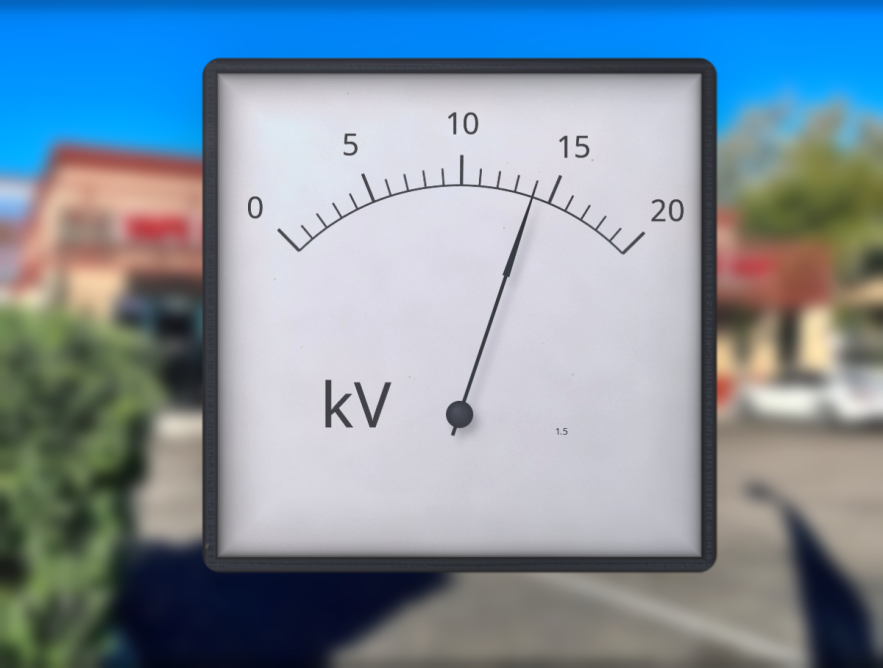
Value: 14 kV
